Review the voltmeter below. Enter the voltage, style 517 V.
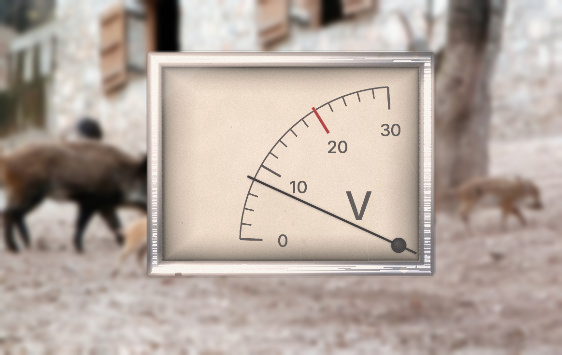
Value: 8 V
